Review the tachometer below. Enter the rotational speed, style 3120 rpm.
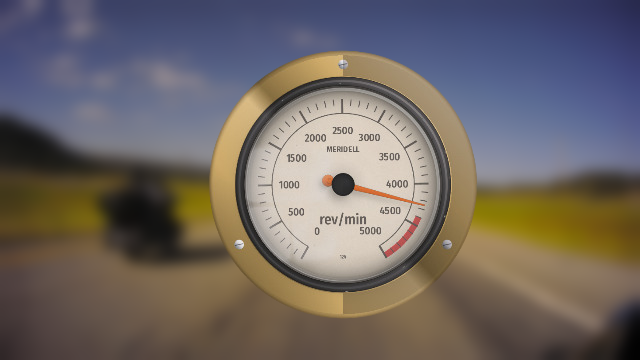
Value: 4250 rpm
